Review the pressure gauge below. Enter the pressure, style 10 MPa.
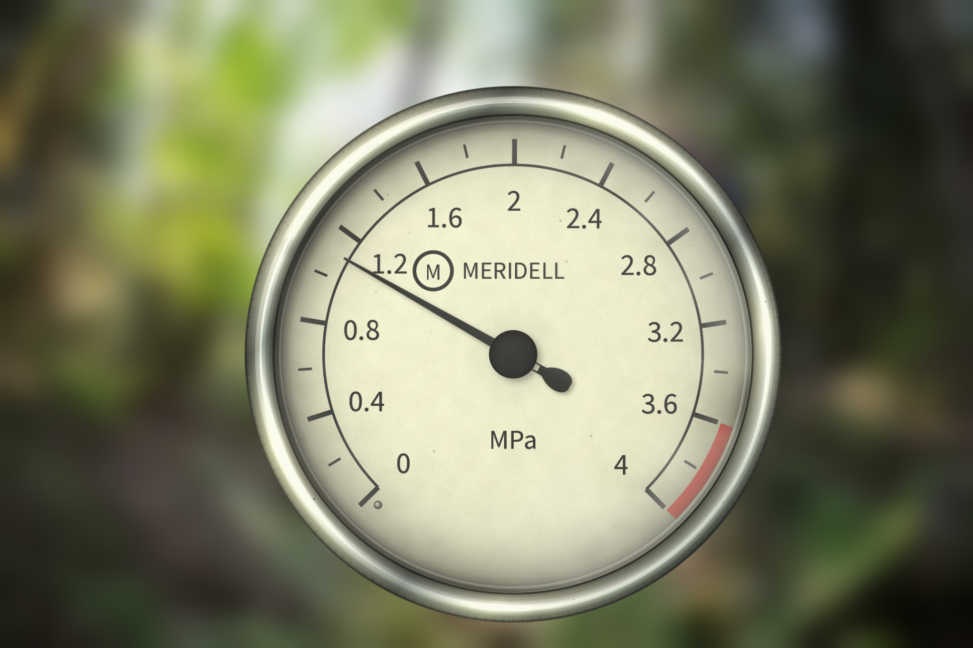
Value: 1.1 MPa
